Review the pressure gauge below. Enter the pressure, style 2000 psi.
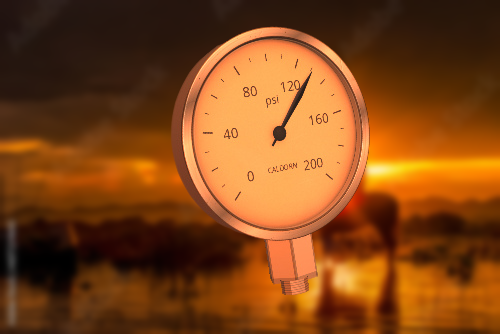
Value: 130 psi
